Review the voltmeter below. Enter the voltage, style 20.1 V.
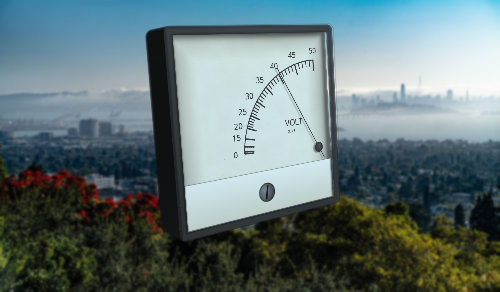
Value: 40 V
